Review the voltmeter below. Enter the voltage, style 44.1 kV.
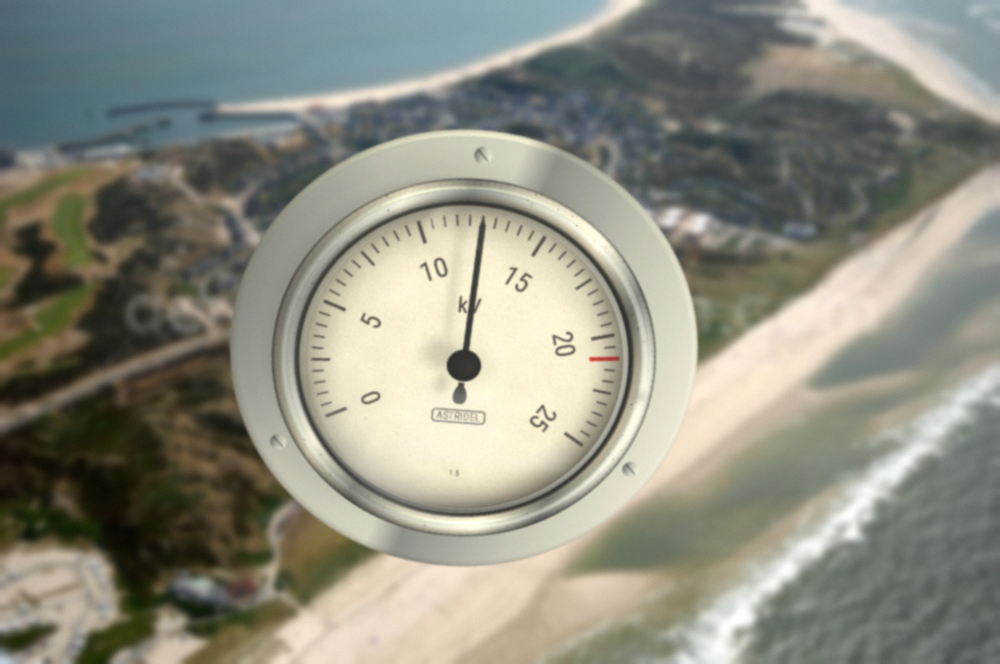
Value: 12.5 kV
